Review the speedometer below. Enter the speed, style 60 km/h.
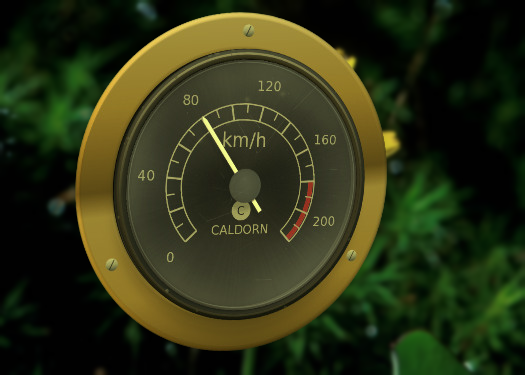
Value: 80 km/h
